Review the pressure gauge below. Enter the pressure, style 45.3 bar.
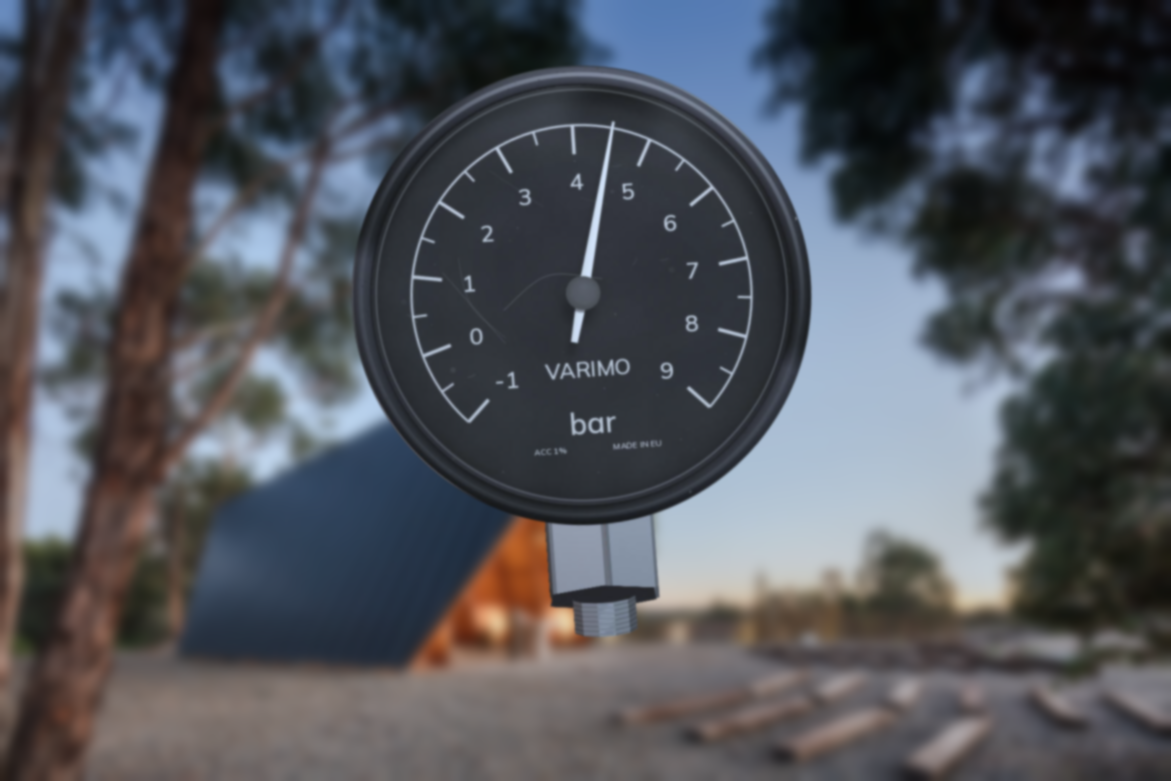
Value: 4.5 bar
